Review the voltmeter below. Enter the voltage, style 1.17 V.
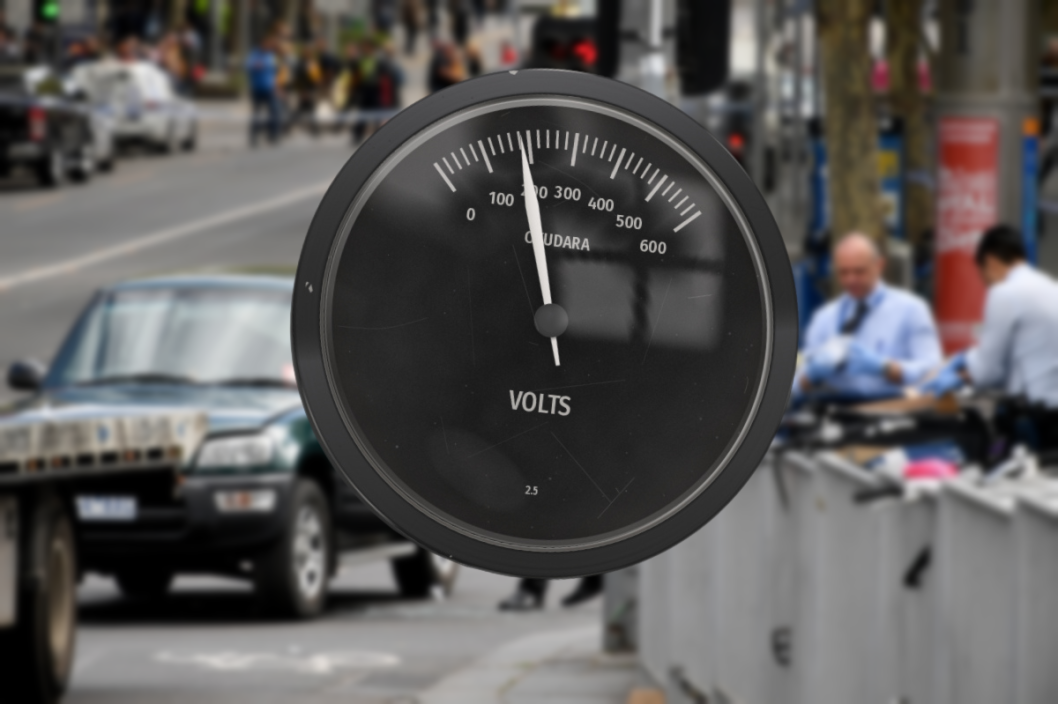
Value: 180 V
